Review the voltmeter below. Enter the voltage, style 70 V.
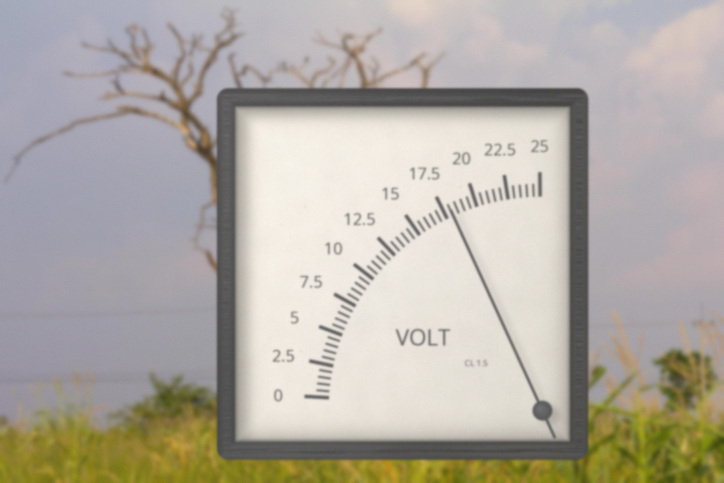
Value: 18 V
